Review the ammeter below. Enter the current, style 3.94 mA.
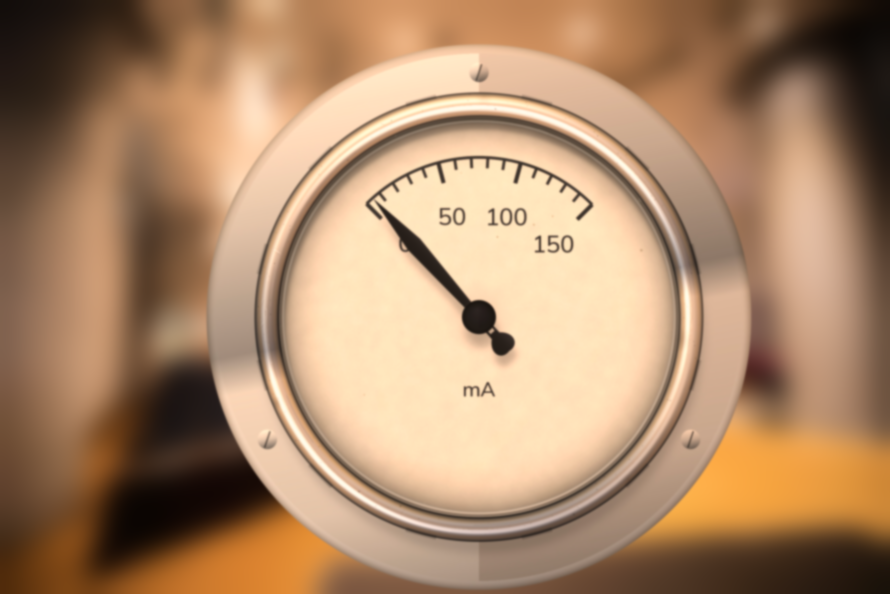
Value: 5 mA
